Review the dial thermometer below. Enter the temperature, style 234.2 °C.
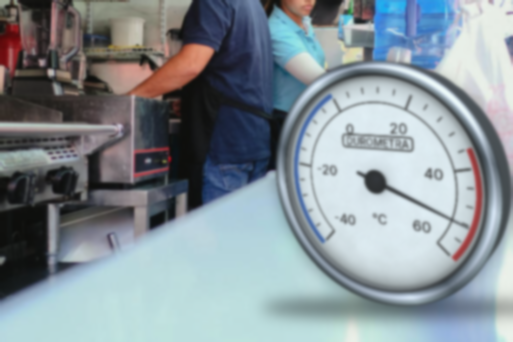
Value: 52 °C
